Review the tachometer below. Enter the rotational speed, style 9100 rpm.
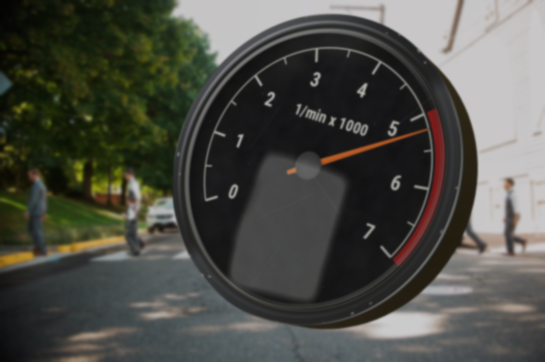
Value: 5250 rpm
